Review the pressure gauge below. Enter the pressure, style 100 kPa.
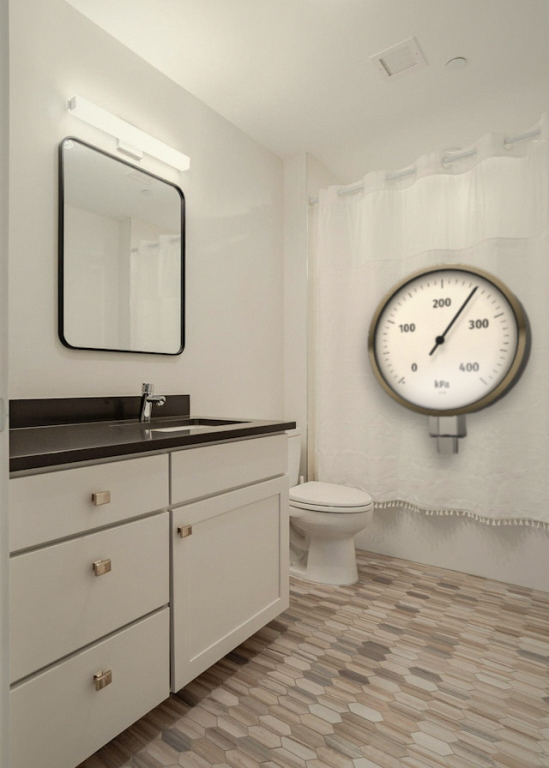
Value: 250 kPa
